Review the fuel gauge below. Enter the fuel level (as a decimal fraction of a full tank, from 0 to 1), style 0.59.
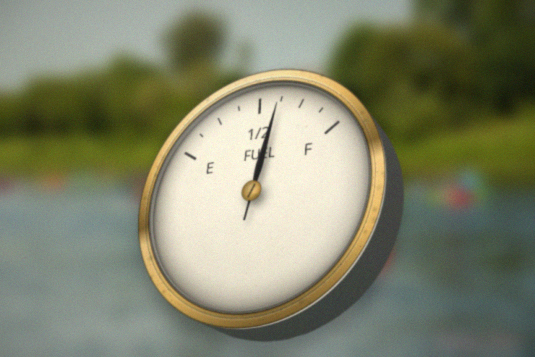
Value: 0.625
